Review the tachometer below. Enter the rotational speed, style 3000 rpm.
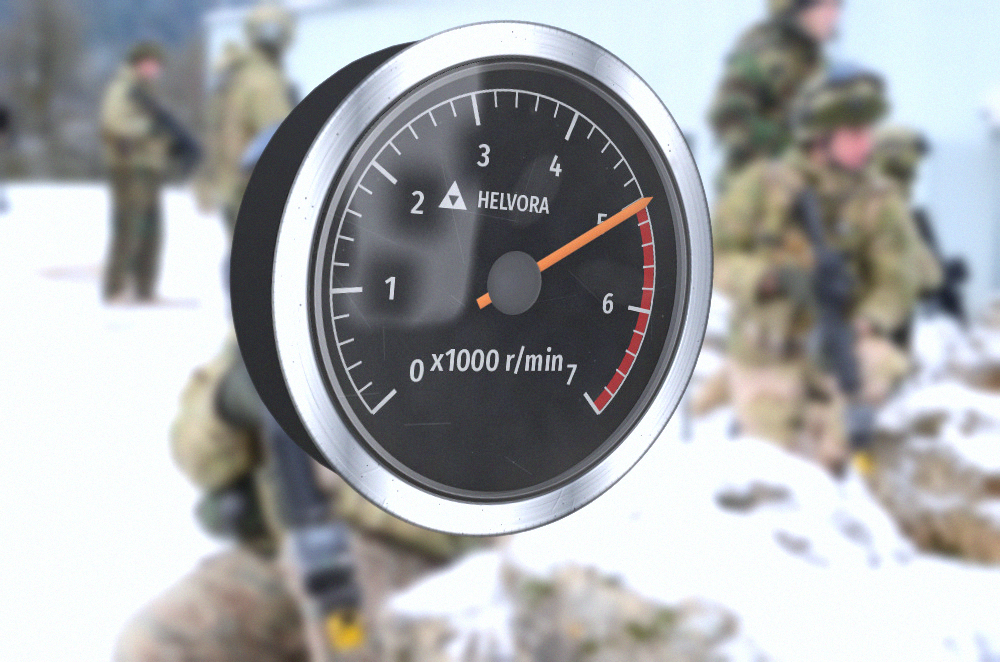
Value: 5000 rpm
